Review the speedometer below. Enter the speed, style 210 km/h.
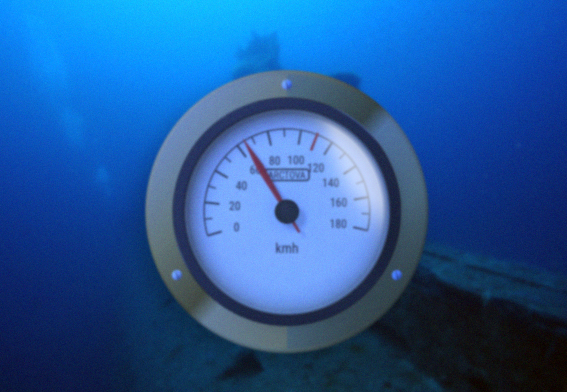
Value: 65 km/h
